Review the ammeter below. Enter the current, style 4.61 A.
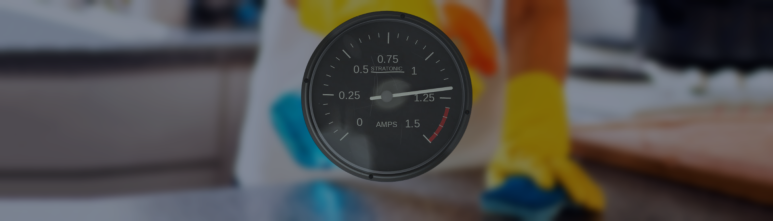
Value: 1.2 A
